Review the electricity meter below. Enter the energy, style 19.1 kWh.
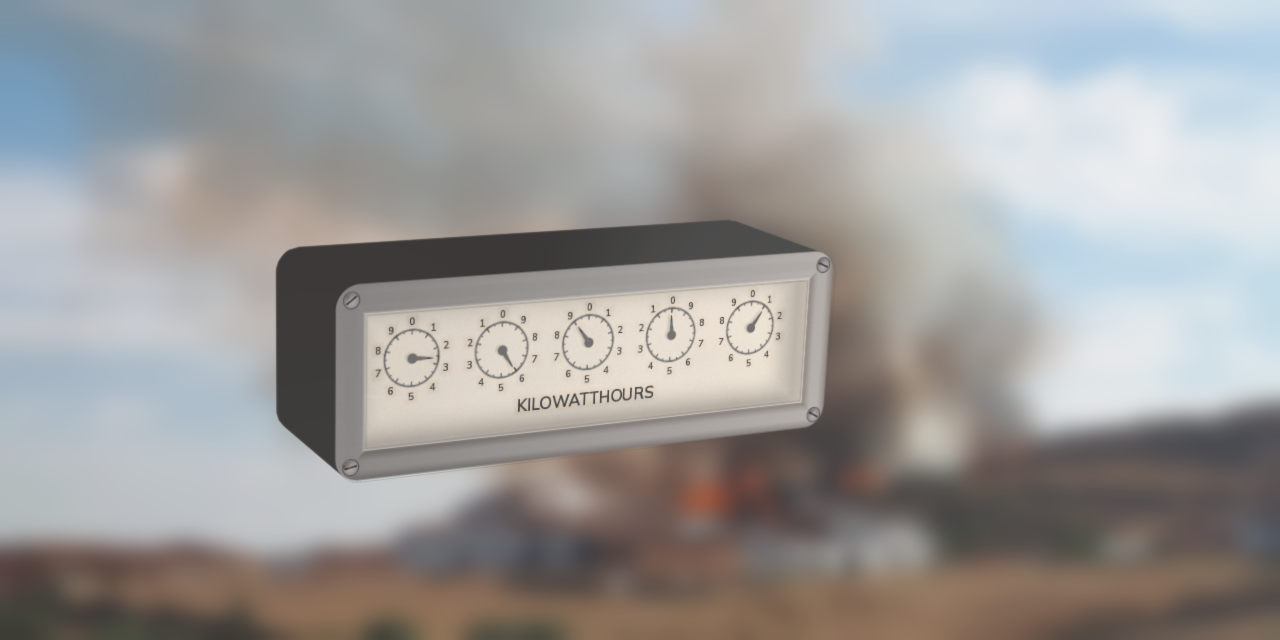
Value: 25901 kWh
